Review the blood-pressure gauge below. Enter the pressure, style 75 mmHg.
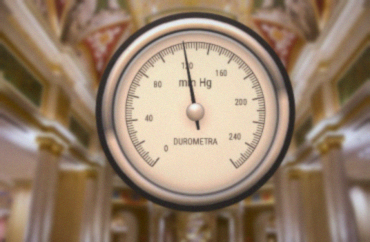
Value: 120 mmHg
